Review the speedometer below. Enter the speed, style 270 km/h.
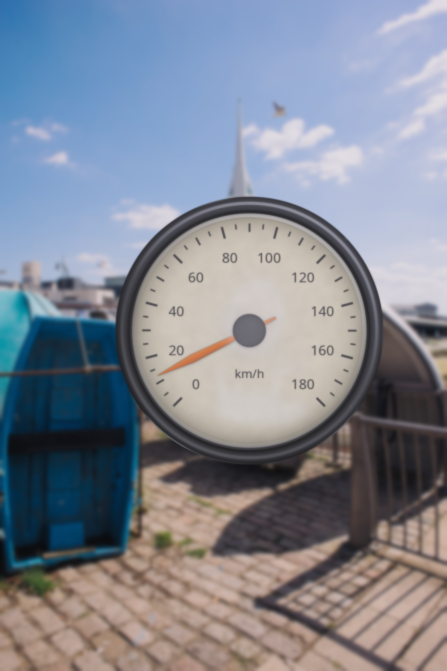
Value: 12.5 km/h
